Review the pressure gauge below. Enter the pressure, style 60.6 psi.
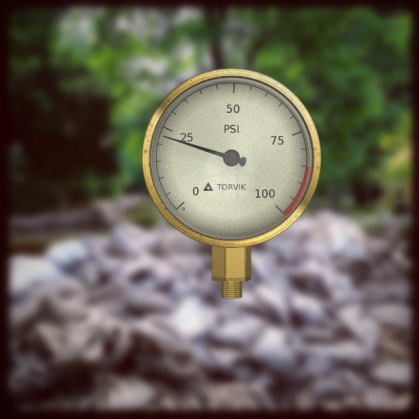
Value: 22.5 psi
